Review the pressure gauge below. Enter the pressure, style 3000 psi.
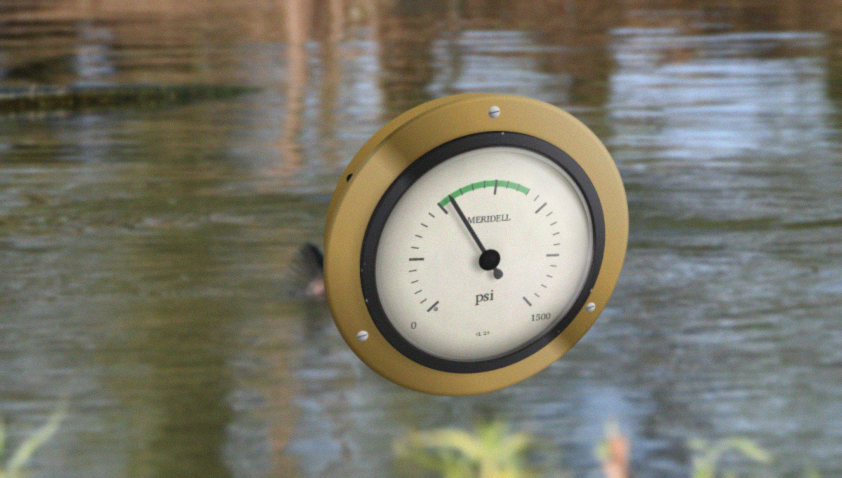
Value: 550 psi
